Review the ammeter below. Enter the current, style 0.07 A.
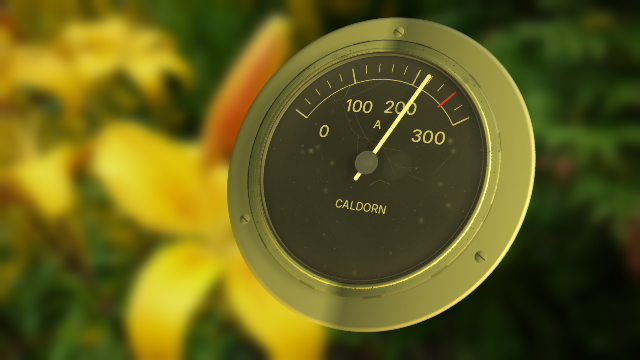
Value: 220 A
